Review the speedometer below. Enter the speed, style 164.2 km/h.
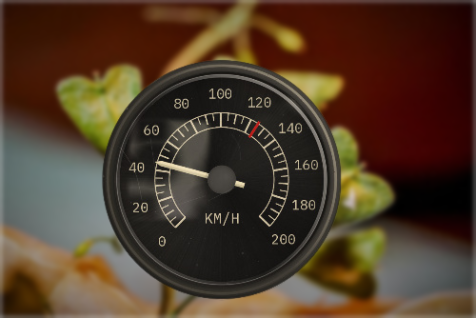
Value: 45 km/h
